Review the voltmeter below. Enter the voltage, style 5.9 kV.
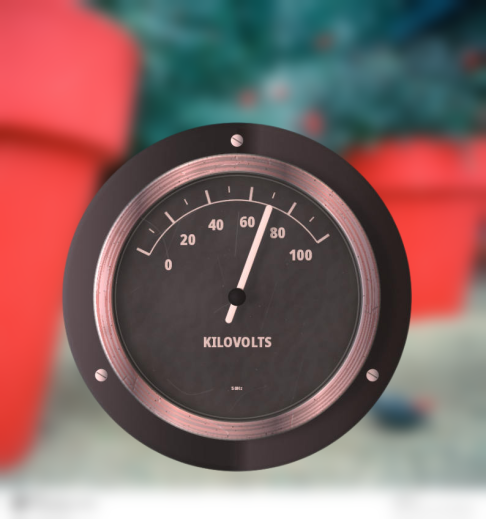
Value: 70 kV
